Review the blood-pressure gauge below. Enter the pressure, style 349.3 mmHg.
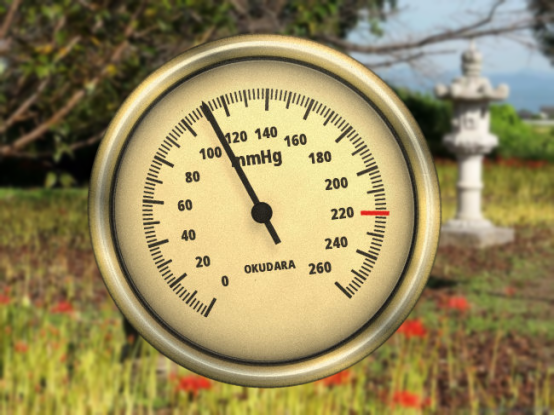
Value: 112 mmHg
